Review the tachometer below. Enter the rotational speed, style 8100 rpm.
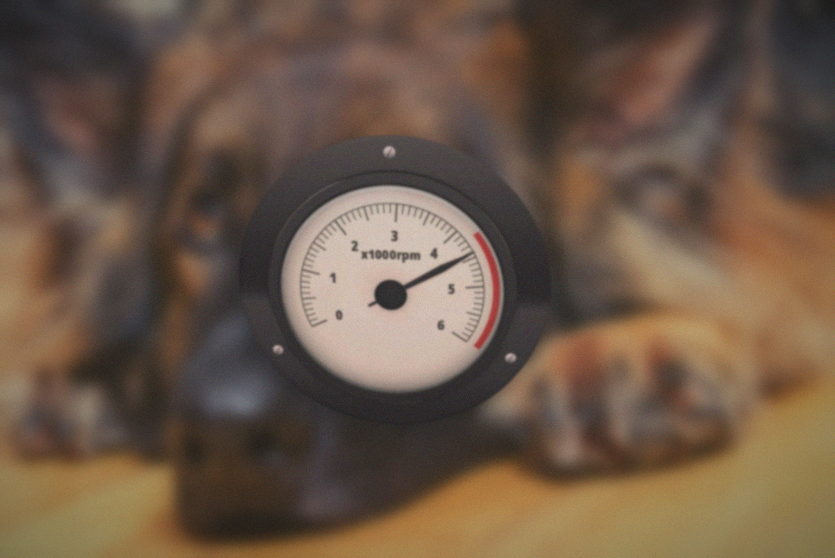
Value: 4400 rpm
